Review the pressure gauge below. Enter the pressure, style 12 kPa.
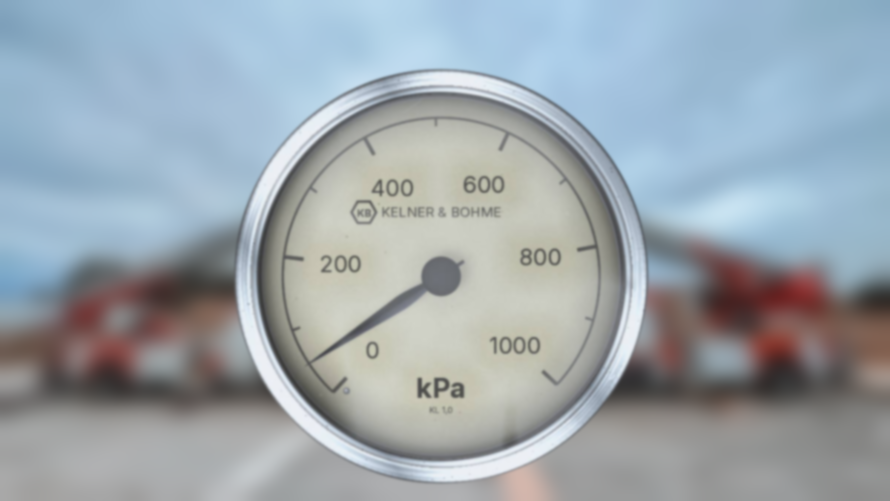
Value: 50 kPa
